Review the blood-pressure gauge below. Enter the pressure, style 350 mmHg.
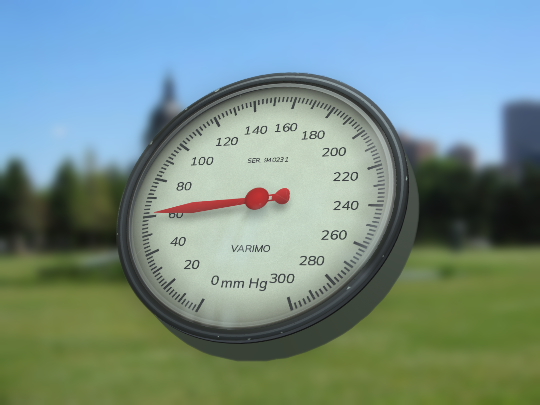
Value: 60 mmHg
